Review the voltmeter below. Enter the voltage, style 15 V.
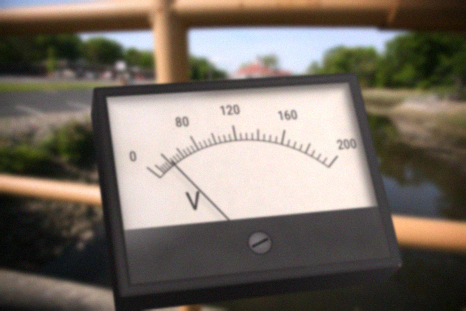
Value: 40 V
